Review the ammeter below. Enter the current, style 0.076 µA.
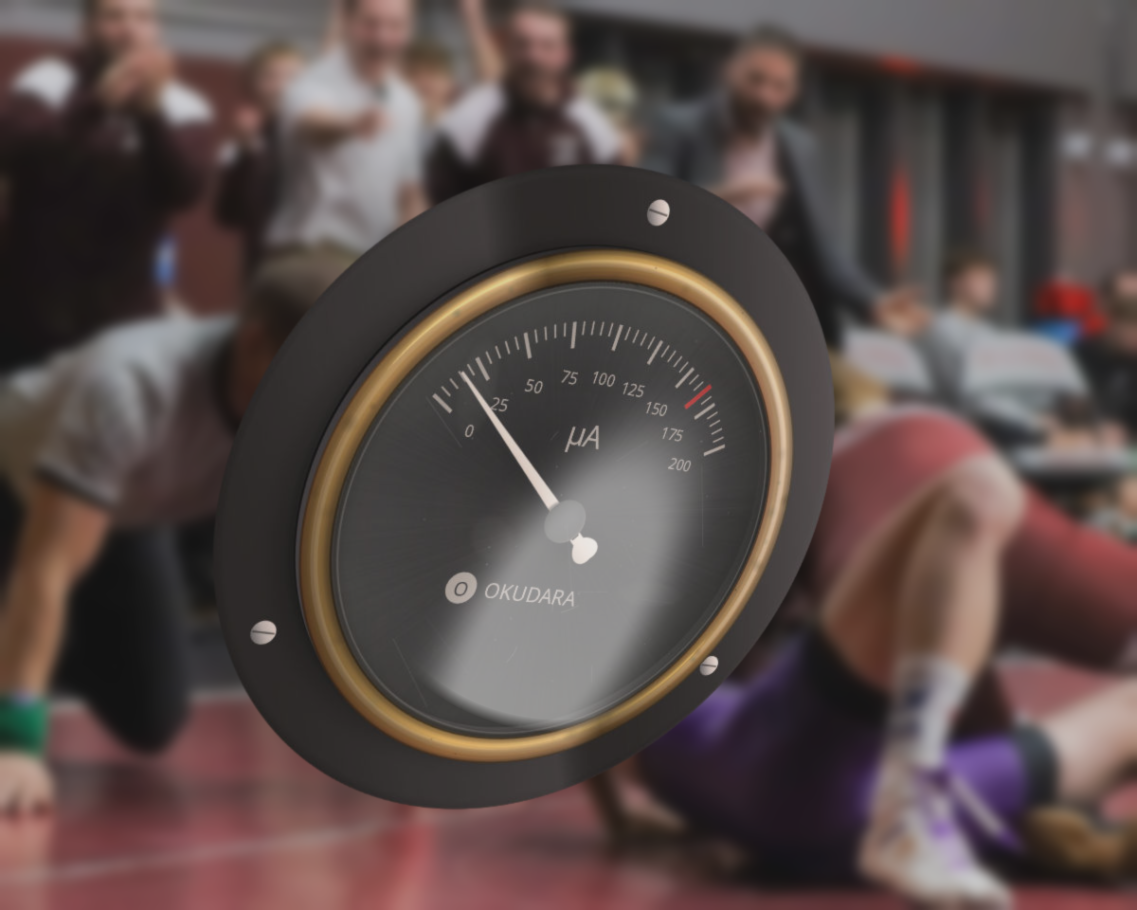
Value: 15 µA
